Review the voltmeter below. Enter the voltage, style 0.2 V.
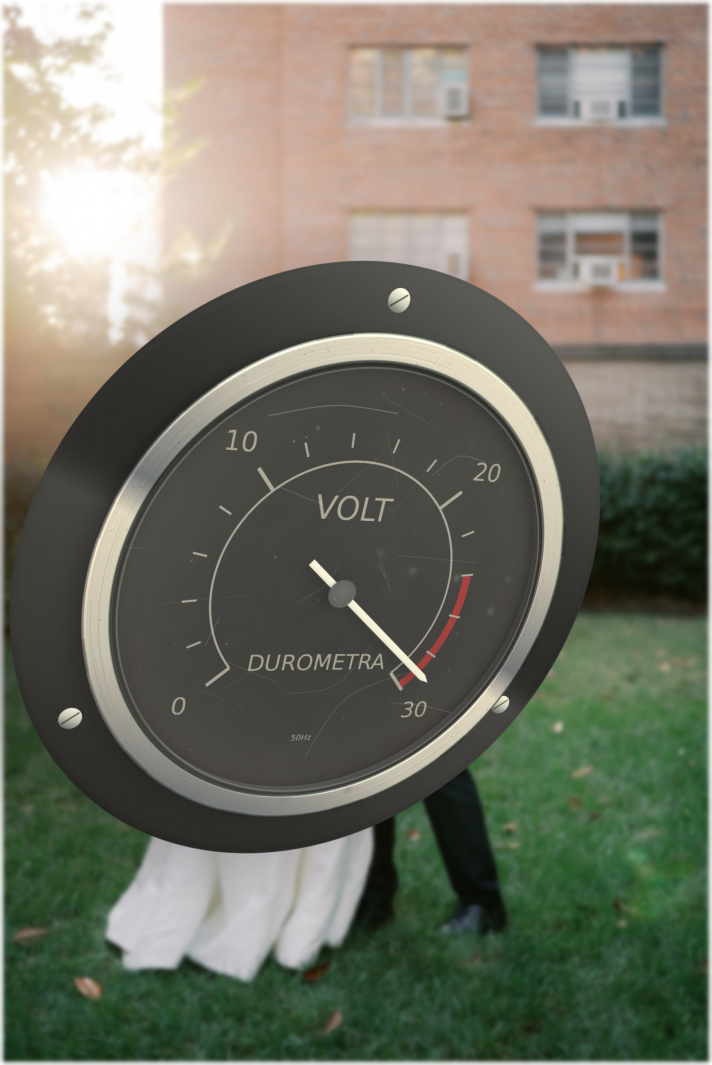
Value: 29 V
